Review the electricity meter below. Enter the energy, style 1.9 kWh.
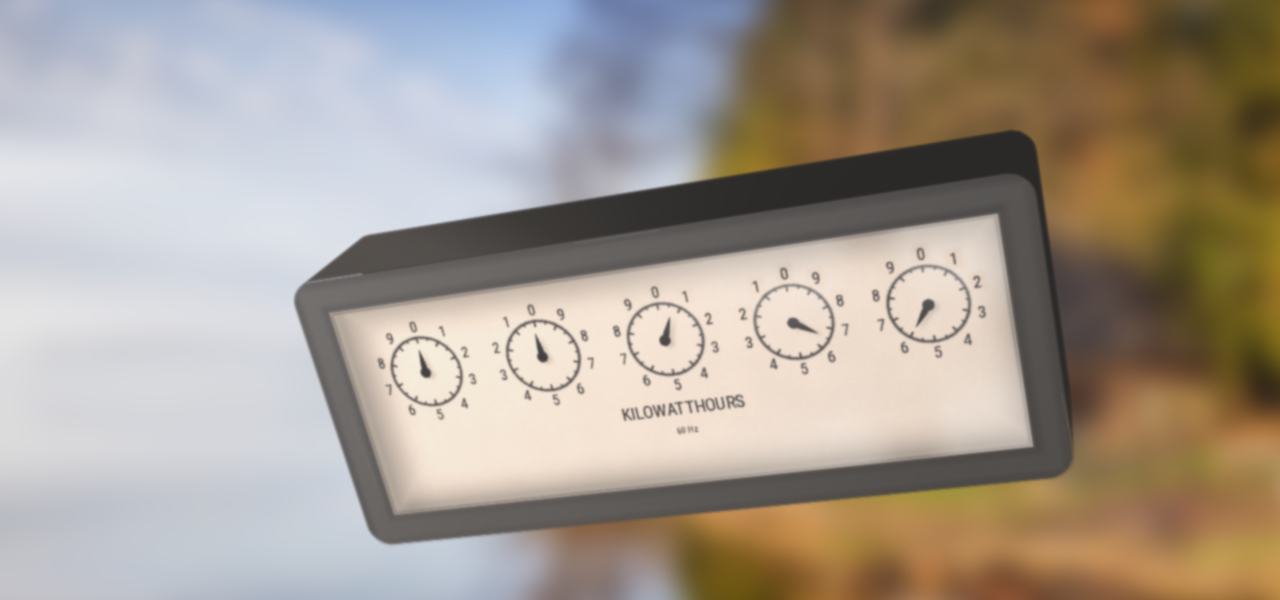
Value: 66 kWh
